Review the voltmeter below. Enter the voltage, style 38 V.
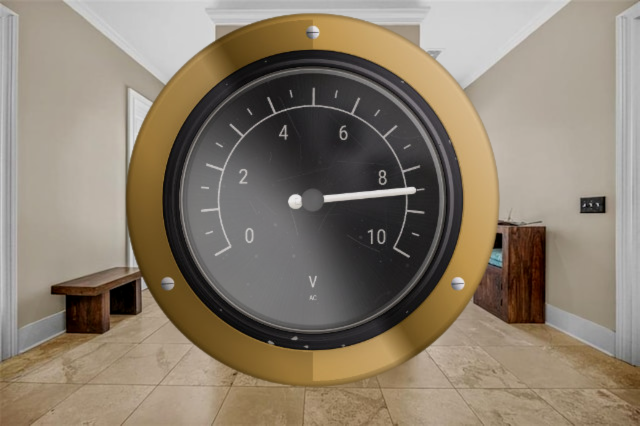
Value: 8.5 V
